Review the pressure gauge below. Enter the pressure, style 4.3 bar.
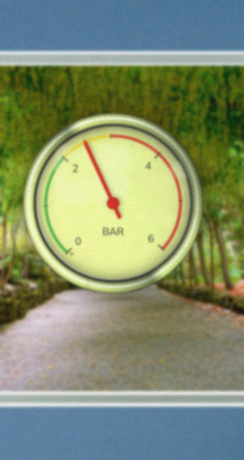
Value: 2.5 bar
